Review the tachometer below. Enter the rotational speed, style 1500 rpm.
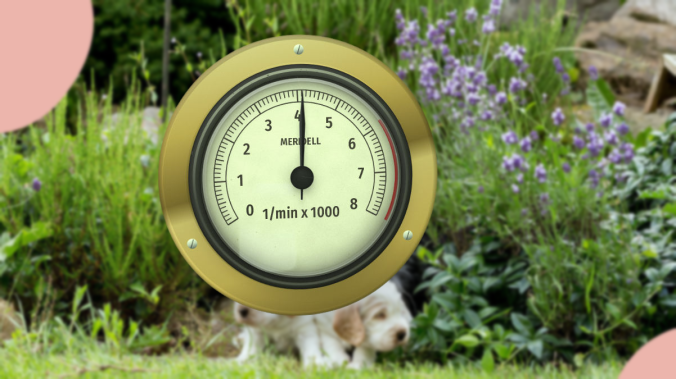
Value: 4100 rpm
